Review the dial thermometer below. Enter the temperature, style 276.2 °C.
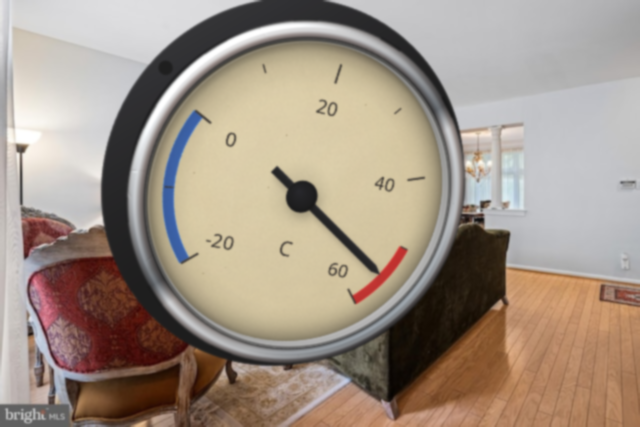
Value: 55 °C
